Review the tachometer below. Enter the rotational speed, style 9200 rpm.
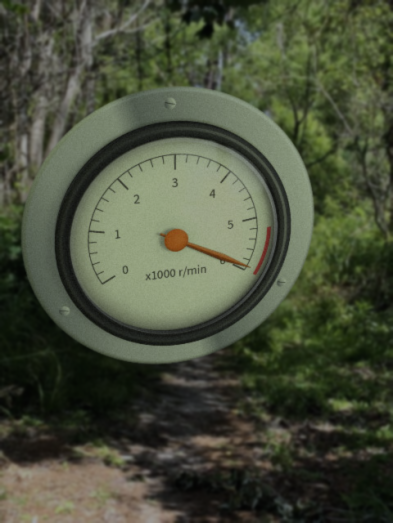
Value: 5900 rpm
